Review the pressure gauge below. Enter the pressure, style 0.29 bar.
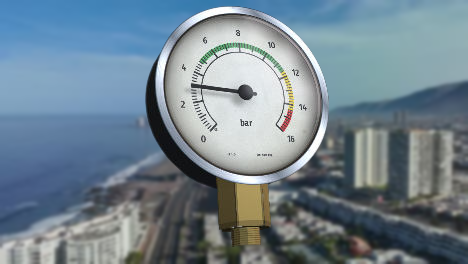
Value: 3 bar
